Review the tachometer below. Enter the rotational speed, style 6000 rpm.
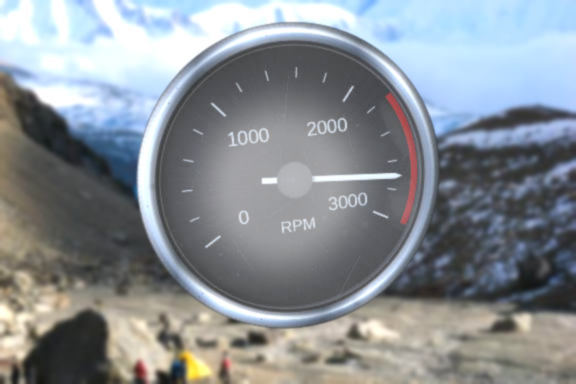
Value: 2700 rpm
